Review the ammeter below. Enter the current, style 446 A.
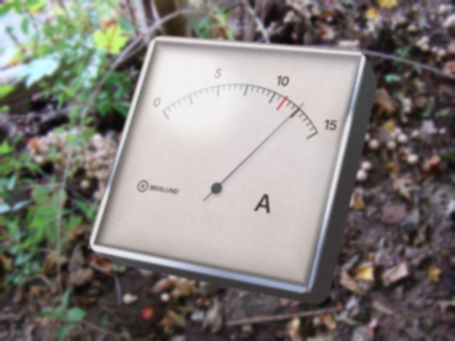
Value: 12.5 A
